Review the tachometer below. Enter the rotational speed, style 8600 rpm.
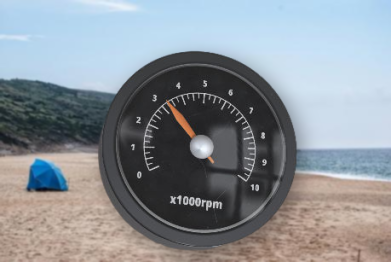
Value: 3250 rpm
